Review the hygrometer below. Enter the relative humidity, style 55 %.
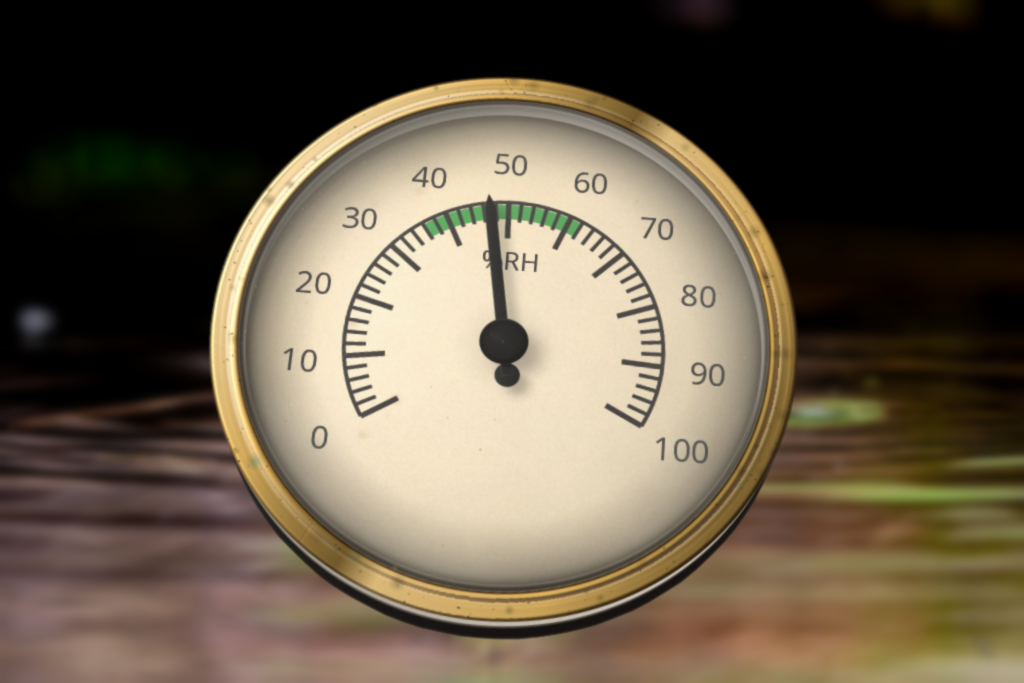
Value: 47 %
